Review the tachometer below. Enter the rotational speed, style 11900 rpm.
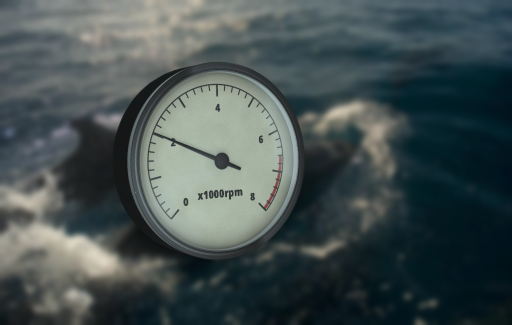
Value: 2000 rpm
